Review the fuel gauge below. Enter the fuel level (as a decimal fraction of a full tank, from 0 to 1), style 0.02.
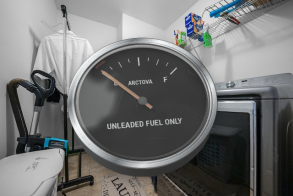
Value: 0
